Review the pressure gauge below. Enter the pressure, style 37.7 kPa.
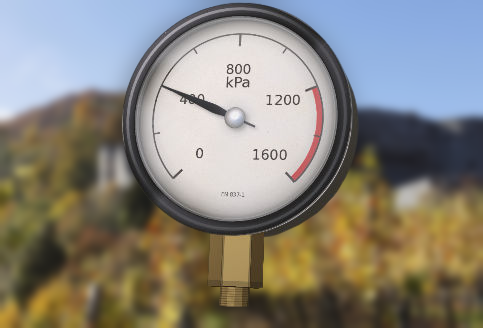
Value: 400 kPa
